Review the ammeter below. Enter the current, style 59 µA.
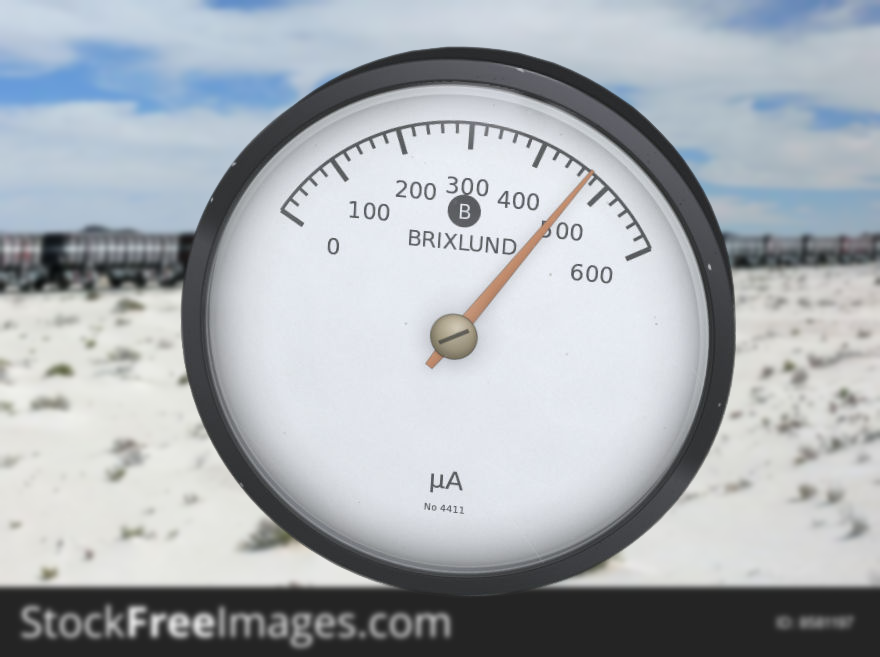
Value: 470 µA
